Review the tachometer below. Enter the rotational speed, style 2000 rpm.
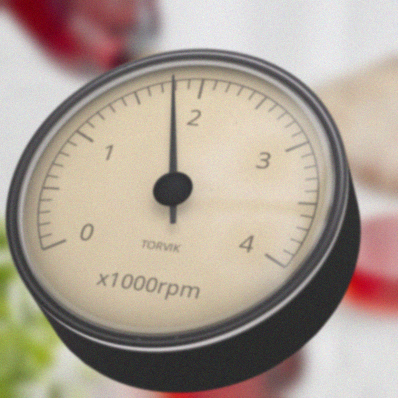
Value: 1800 rpm
